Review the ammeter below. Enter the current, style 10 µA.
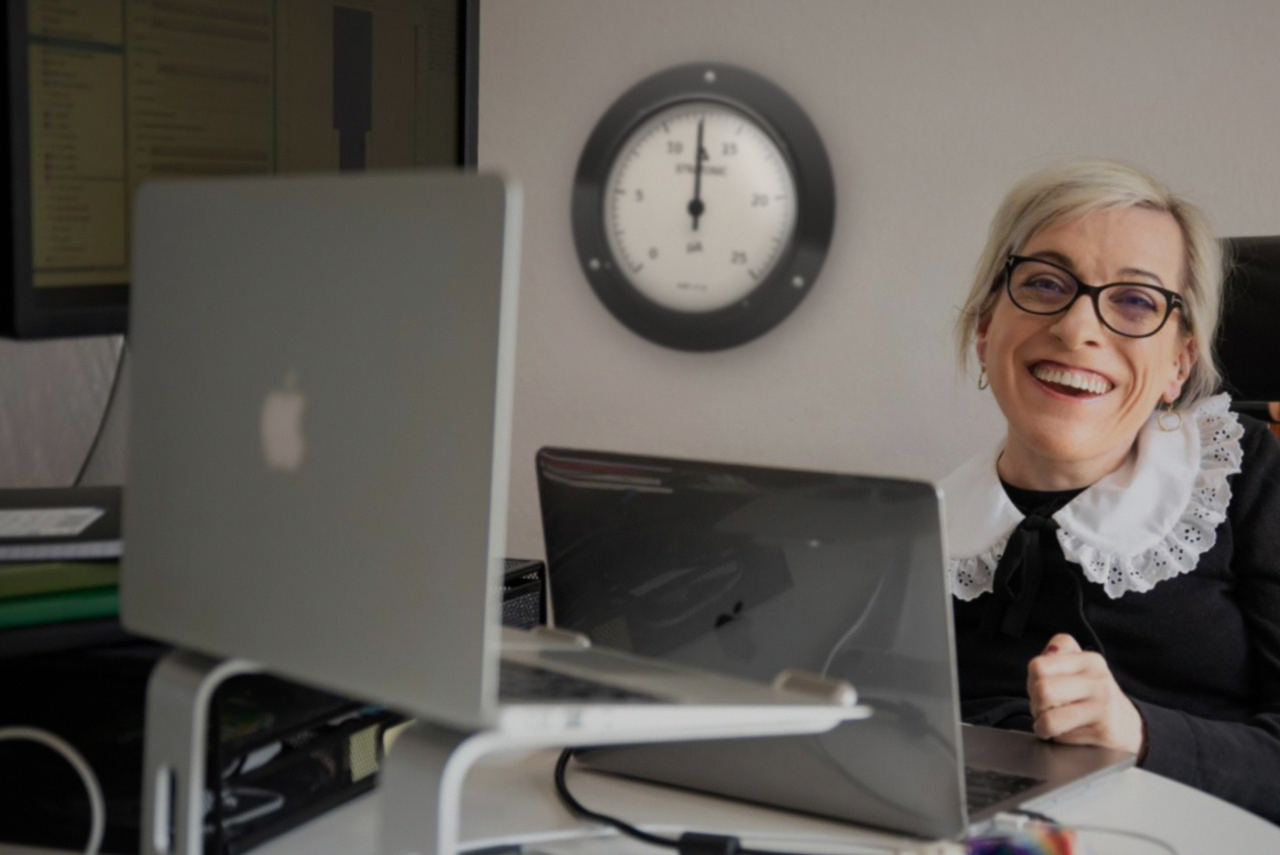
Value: 12.5 µA
